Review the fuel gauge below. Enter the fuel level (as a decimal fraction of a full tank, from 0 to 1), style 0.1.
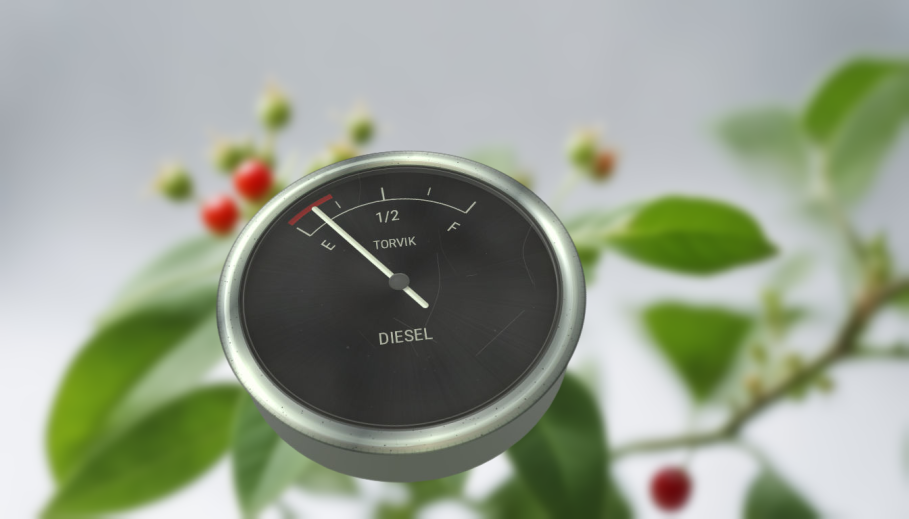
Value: 0.125
